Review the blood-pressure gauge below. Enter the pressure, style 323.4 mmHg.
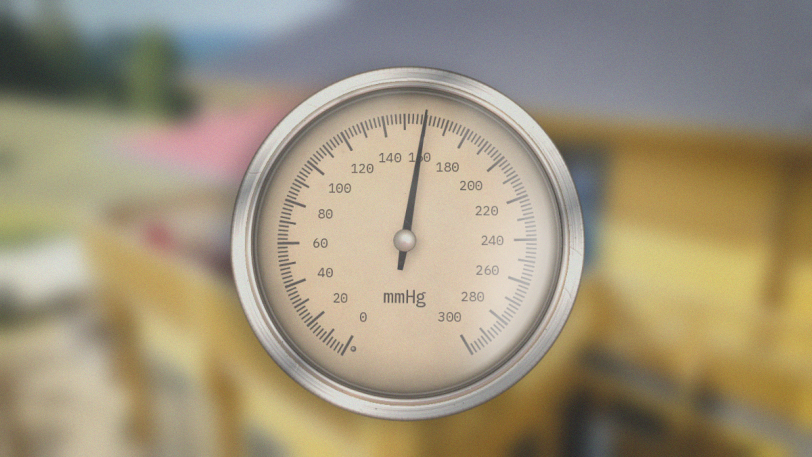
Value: 160 mmHg
